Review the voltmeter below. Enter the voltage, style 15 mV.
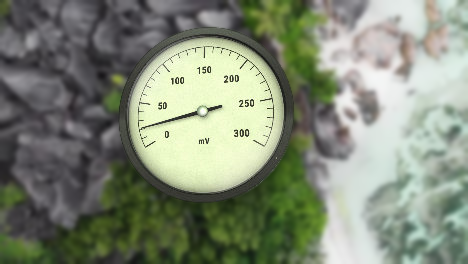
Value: 20 mV
